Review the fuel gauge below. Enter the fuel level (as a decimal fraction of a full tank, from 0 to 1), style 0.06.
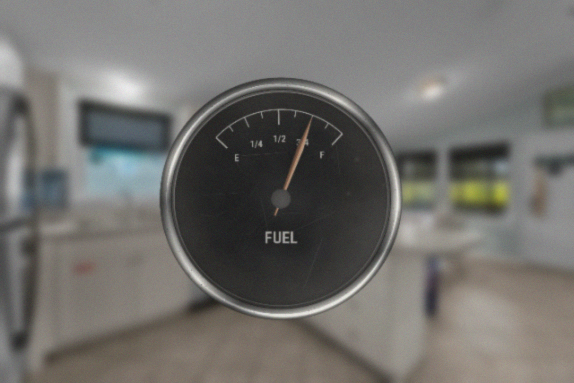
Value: 0.75
